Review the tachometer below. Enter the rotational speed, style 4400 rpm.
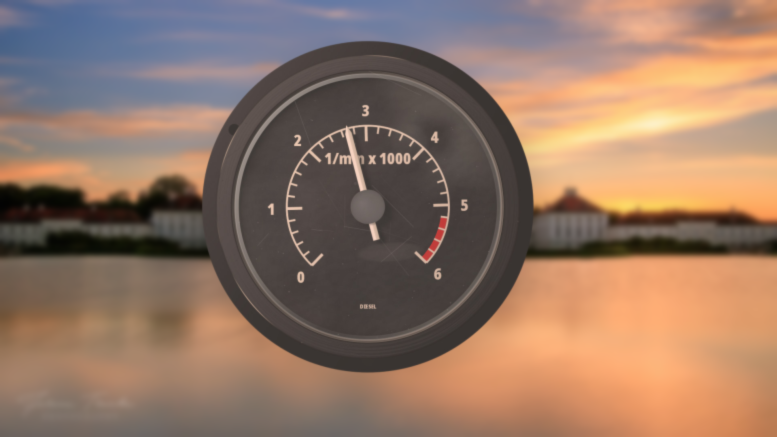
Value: 2700 rpm
